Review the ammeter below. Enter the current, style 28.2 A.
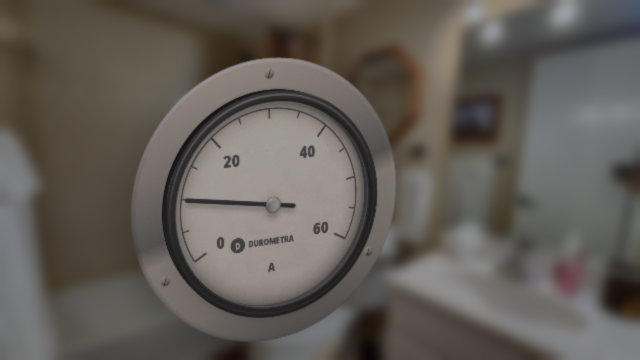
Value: 10 A
